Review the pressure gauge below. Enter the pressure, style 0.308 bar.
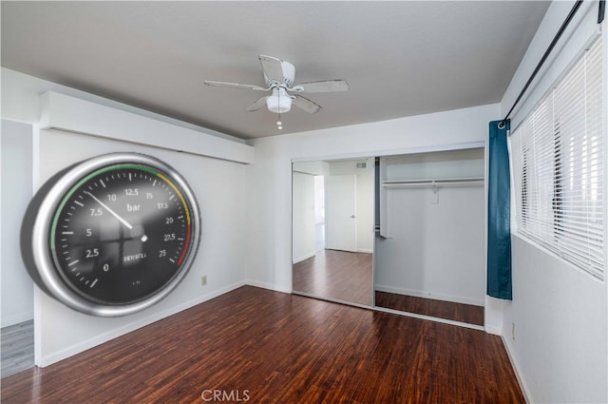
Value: 8.5 bar
